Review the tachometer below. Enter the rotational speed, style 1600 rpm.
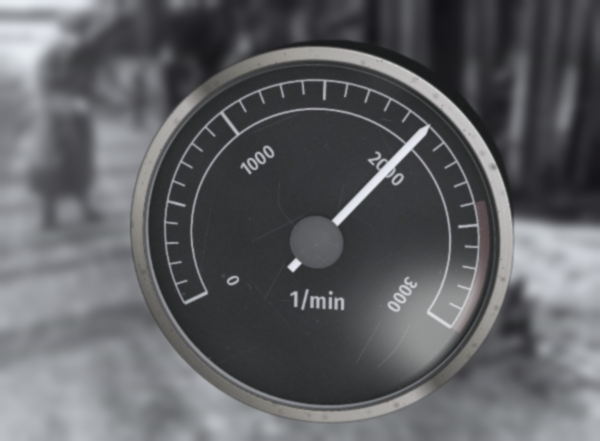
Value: 2000 rpm
